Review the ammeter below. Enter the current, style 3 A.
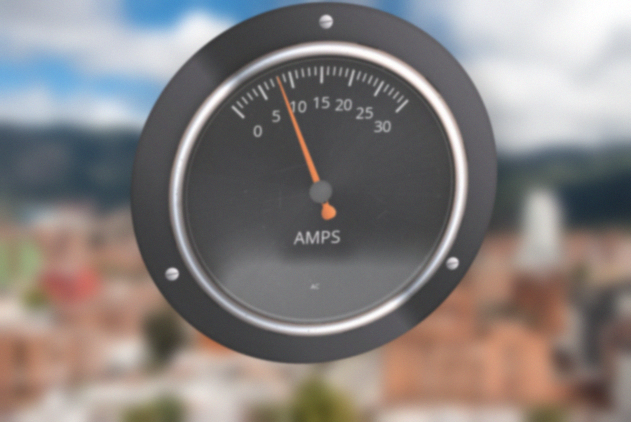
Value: 8 A
